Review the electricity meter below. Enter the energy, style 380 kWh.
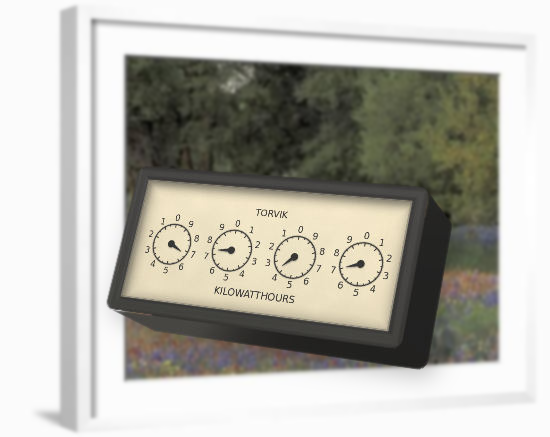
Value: 6737 kWh
